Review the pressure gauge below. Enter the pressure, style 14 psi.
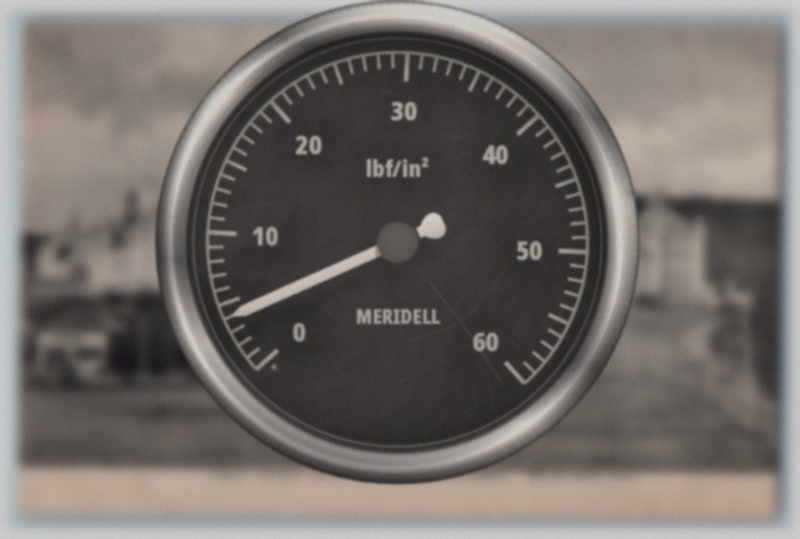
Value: 4 psi
